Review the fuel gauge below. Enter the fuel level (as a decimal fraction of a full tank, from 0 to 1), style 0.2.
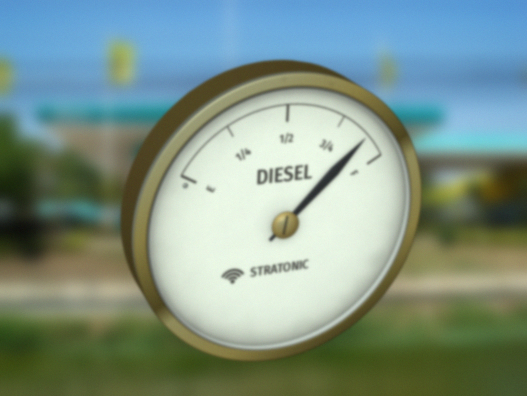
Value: 0.875
